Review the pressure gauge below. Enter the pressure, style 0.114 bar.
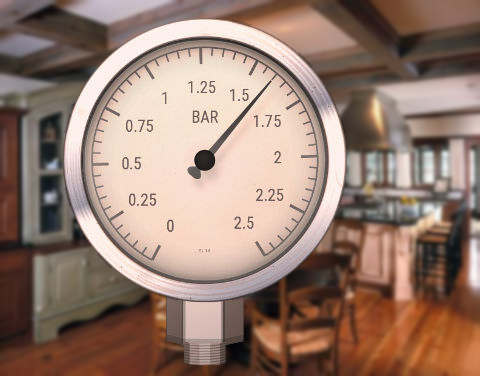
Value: 1.6 bar
